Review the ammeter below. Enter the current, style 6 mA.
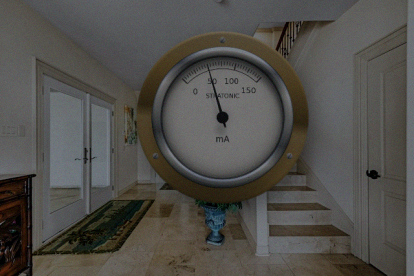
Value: 50 mA
